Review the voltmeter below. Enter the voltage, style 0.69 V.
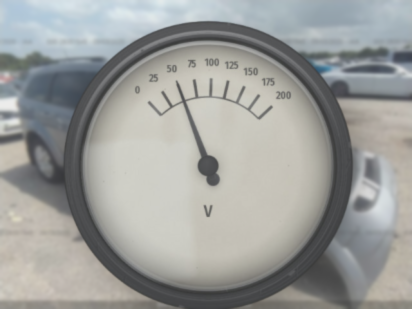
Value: 50 V
